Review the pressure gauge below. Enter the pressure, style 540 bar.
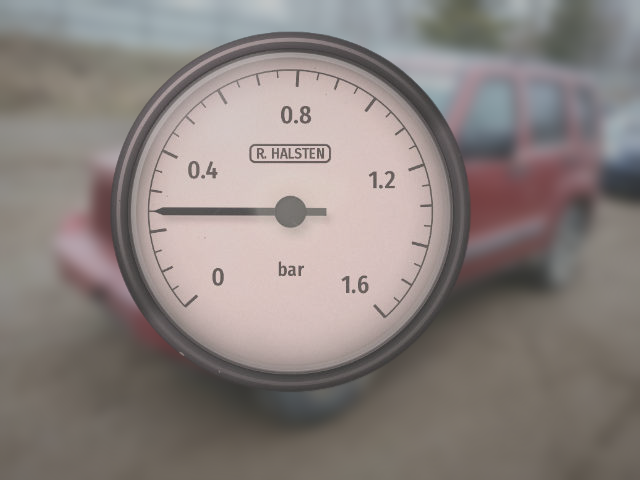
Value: 0.25 bar
